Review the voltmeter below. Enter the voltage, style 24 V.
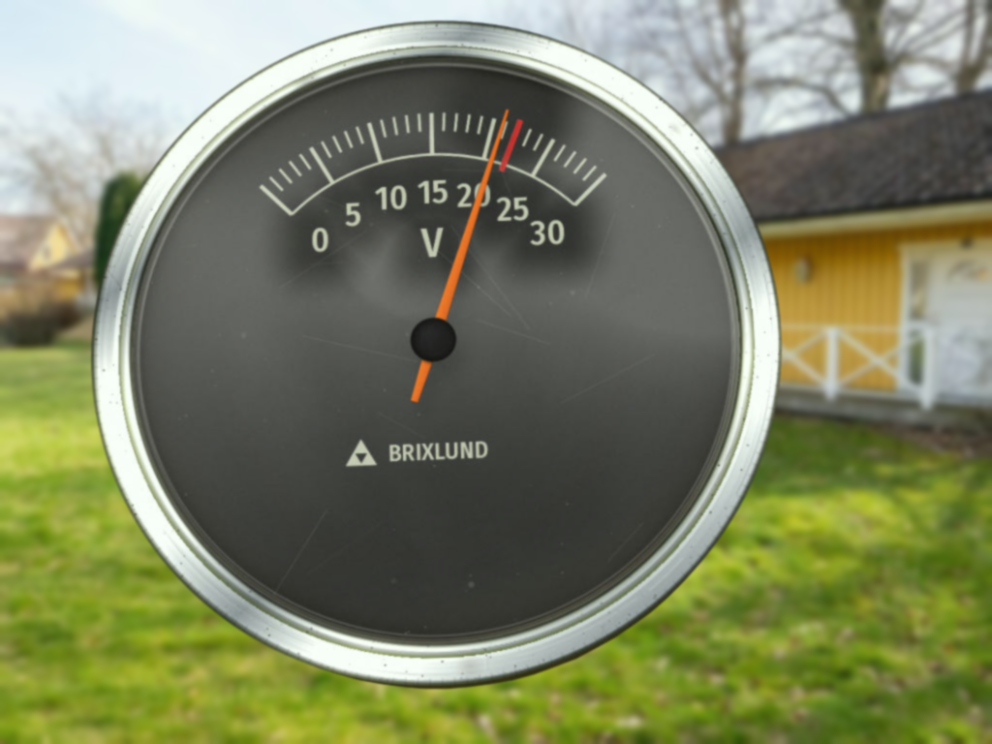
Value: 21 V
